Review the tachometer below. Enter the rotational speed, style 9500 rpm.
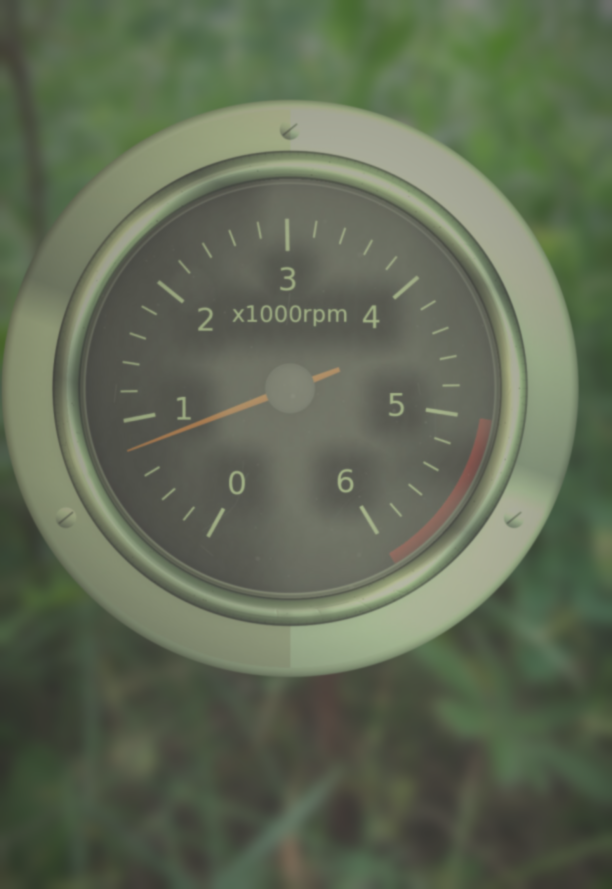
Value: 800 rpm
